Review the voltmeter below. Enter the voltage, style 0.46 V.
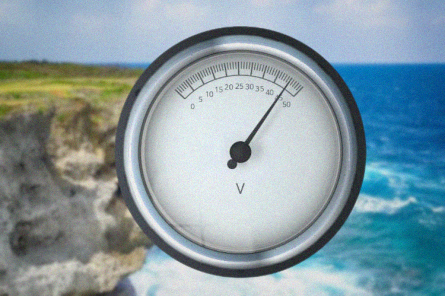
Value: 45 V
